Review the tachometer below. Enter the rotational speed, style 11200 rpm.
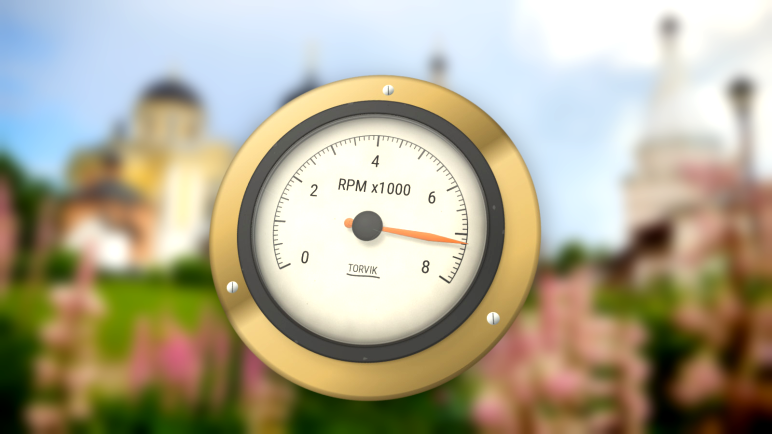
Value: 7200 rpm
